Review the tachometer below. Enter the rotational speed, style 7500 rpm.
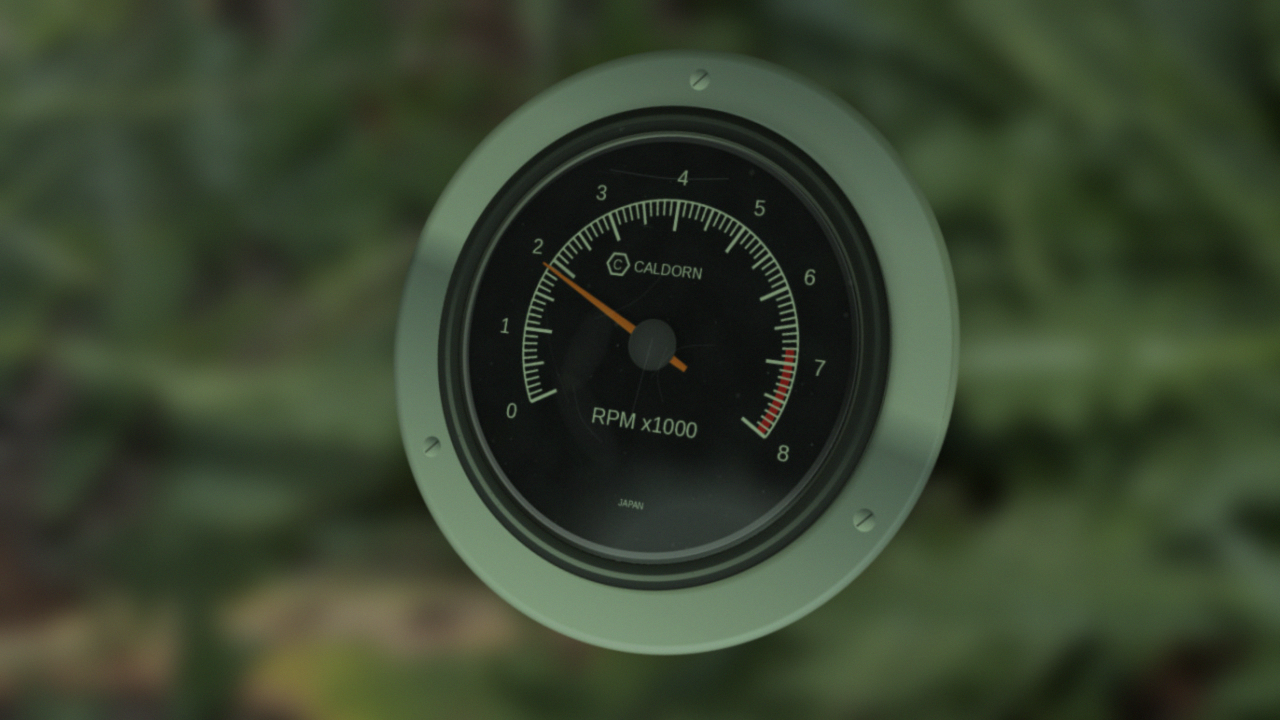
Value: 1900 rpm
